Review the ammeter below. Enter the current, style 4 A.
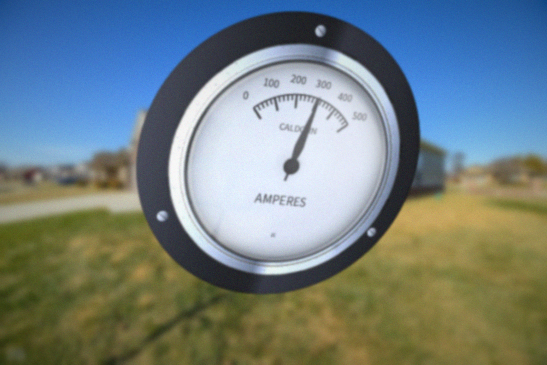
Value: 300 A
